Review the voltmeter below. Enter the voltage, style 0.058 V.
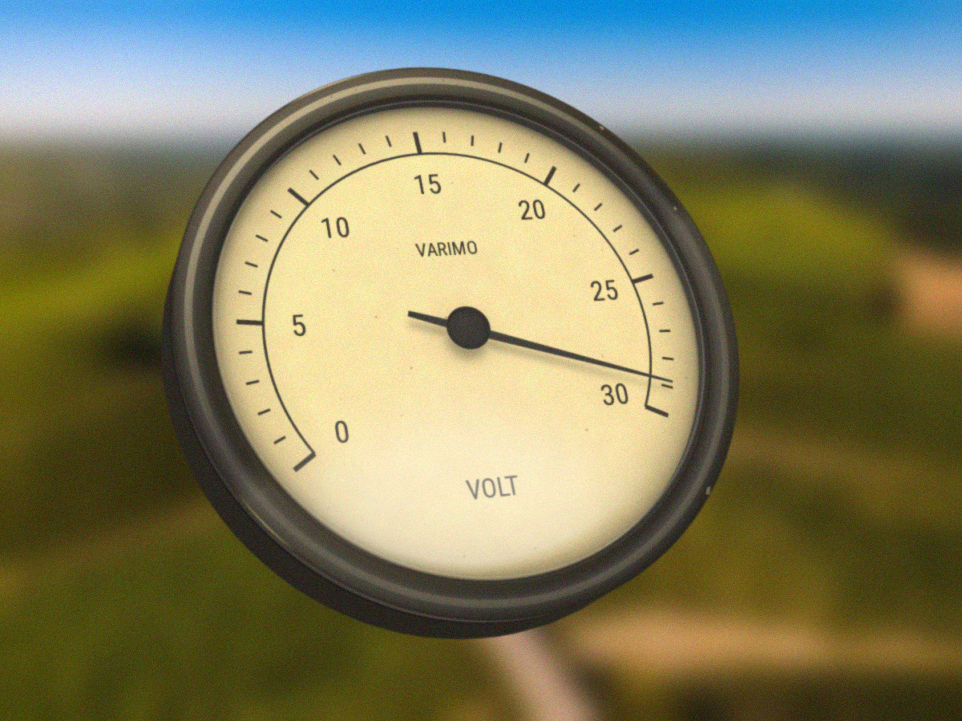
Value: 29 V
